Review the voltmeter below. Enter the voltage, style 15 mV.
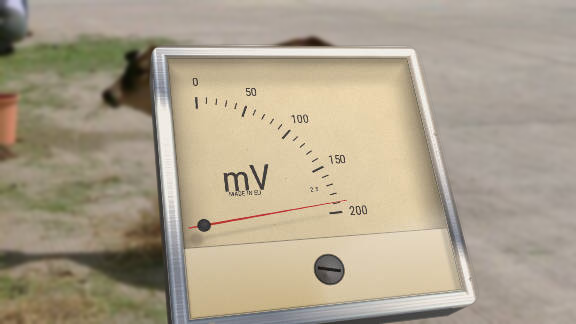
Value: 190 mV
